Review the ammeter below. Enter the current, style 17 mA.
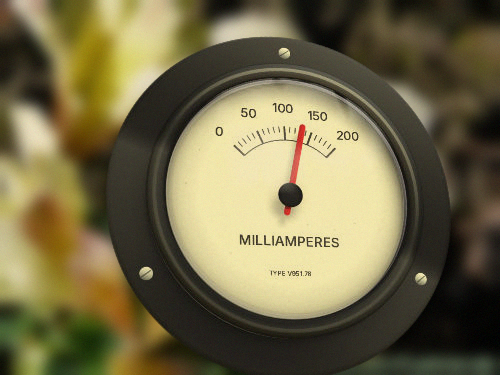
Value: 130 mA
